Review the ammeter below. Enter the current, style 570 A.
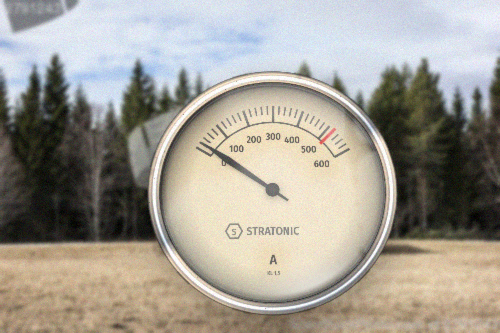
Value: 20 A
